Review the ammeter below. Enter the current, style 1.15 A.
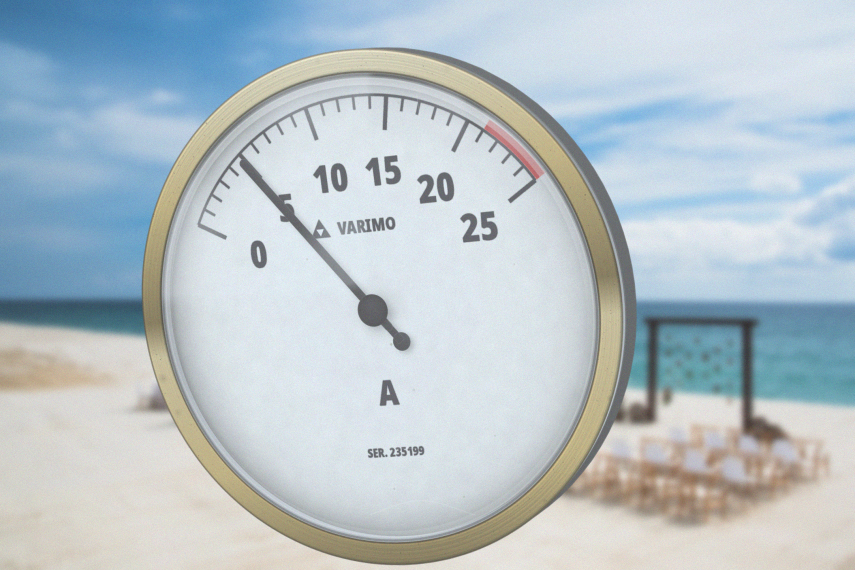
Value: 5 A
